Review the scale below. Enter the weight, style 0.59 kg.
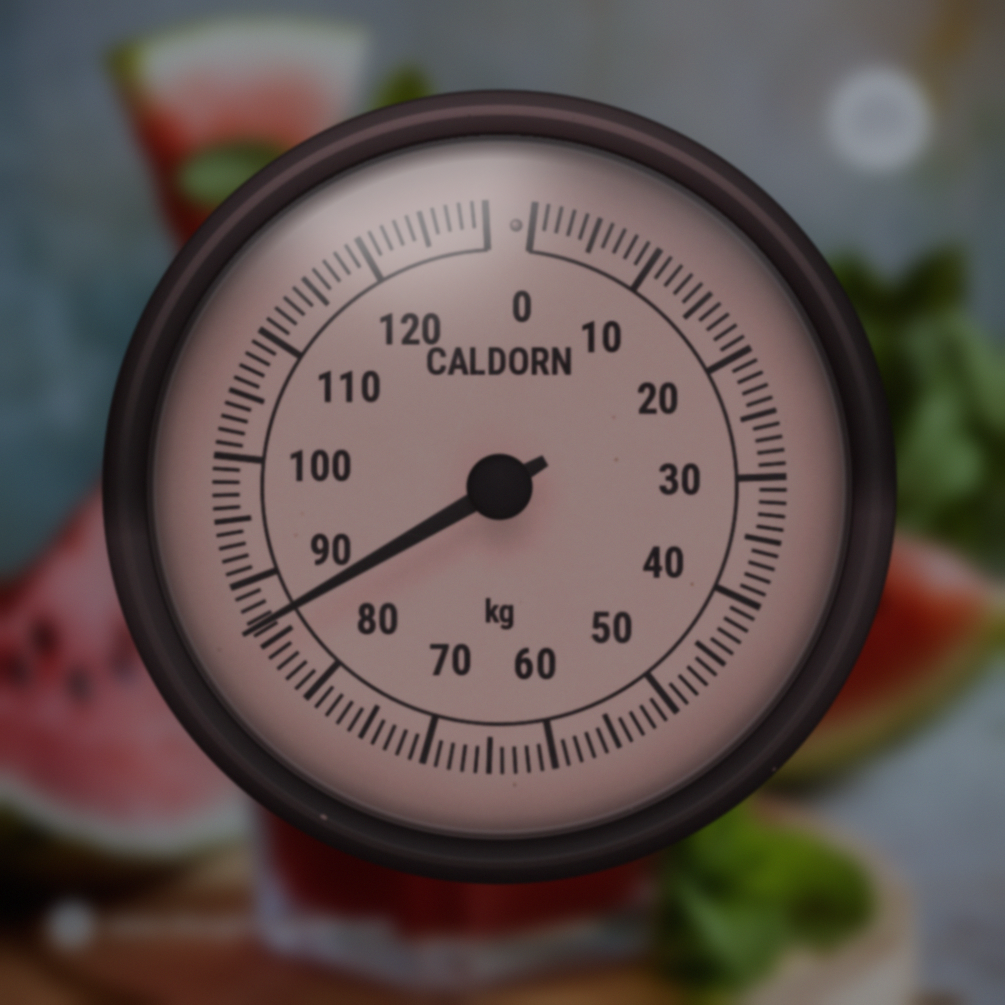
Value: 86.5 kg
